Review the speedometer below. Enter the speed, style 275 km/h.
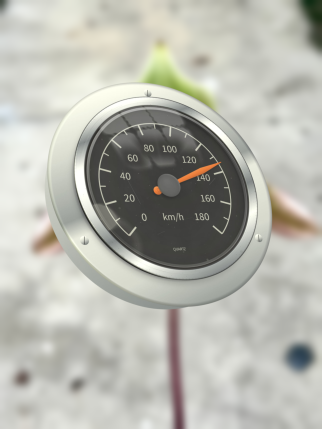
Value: 135 km/h
